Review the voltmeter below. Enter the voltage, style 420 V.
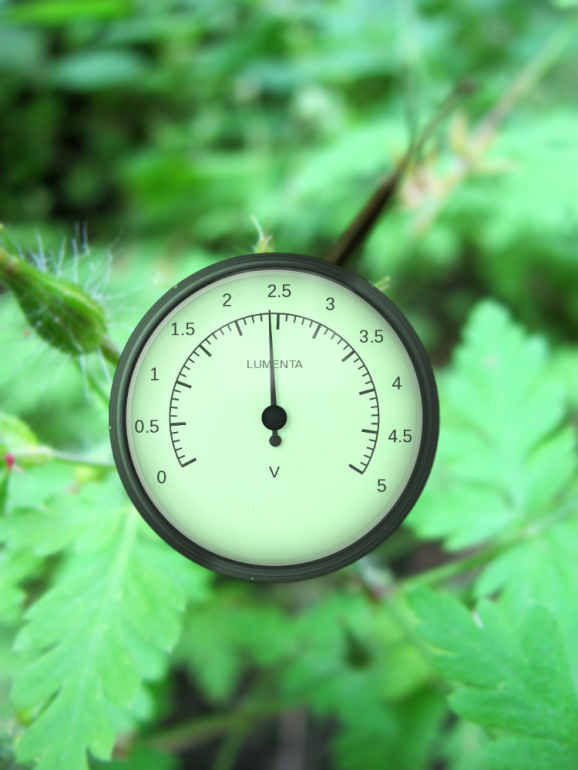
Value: 2.4 V
